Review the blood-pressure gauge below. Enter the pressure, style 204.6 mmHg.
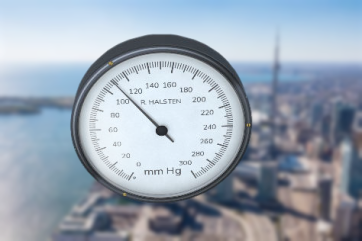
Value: 110 mmHg
